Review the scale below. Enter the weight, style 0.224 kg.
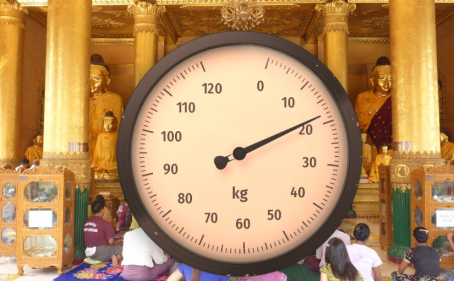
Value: 18 kg
